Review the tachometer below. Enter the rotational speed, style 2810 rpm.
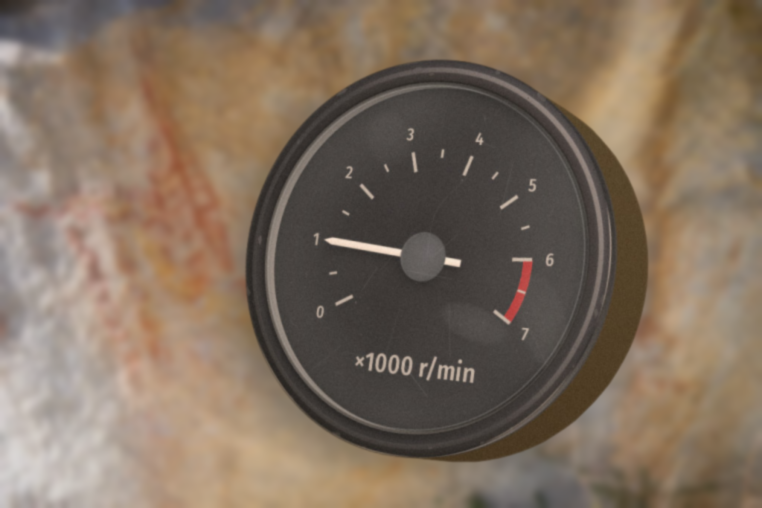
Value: 1000 rpm
